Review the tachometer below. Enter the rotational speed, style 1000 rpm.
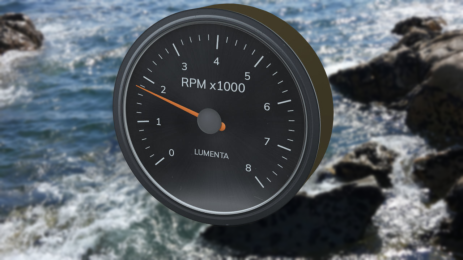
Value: 1800 rpm
